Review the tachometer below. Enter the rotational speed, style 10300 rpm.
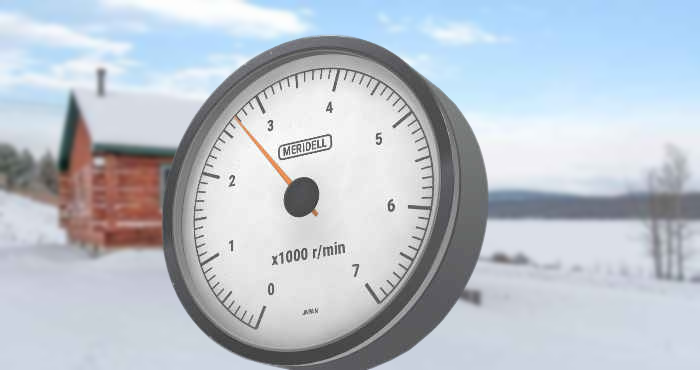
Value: 2700 rpm
